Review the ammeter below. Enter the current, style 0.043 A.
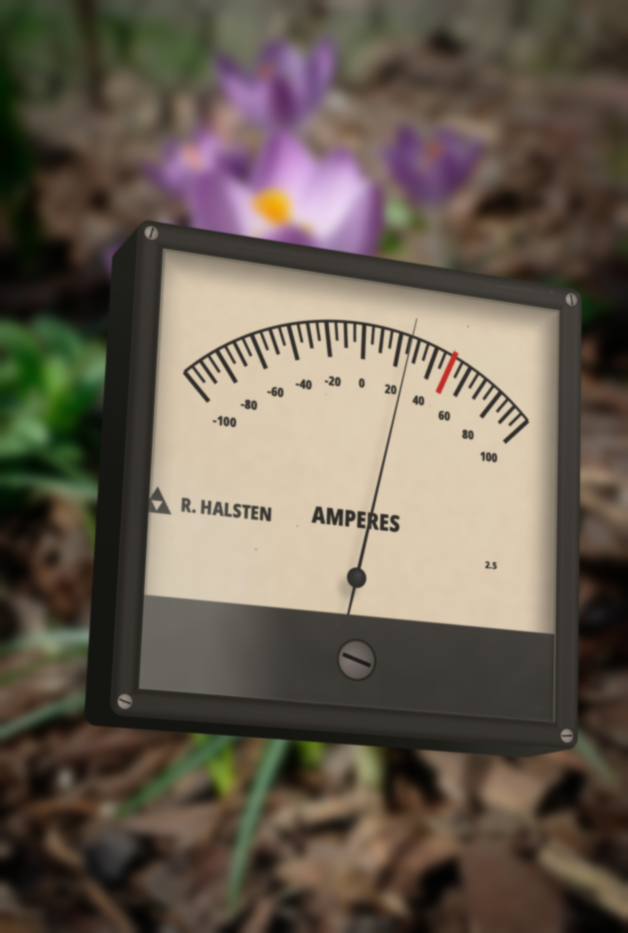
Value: 25 A
